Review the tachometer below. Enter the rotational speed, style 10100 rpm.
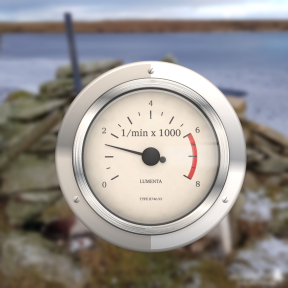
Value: 1500 rpm
